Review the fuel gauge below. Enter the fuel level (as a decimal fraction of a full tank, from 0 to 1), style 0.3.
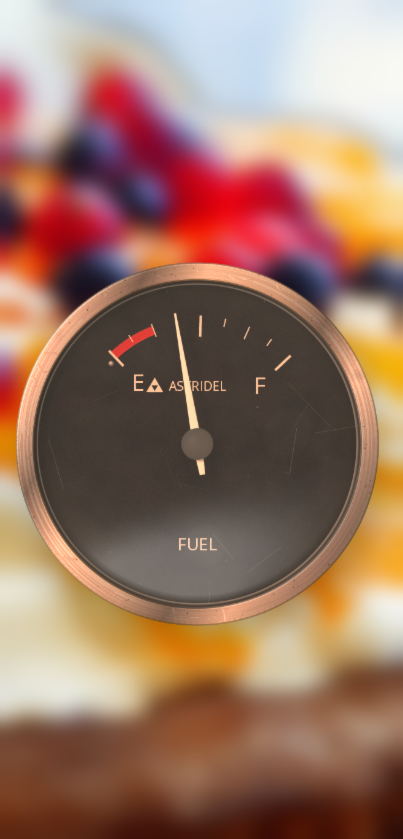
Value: 0.375
